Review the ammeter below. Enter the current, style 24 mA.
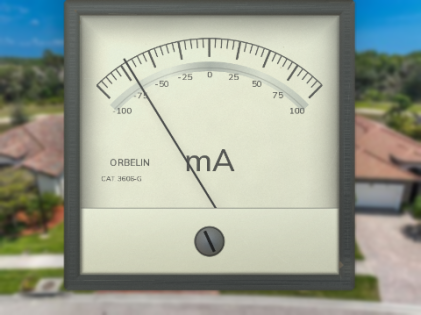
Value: -70 mA
